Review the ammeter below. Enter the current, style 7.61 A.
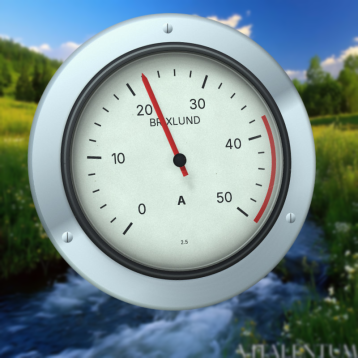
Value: 22 A
